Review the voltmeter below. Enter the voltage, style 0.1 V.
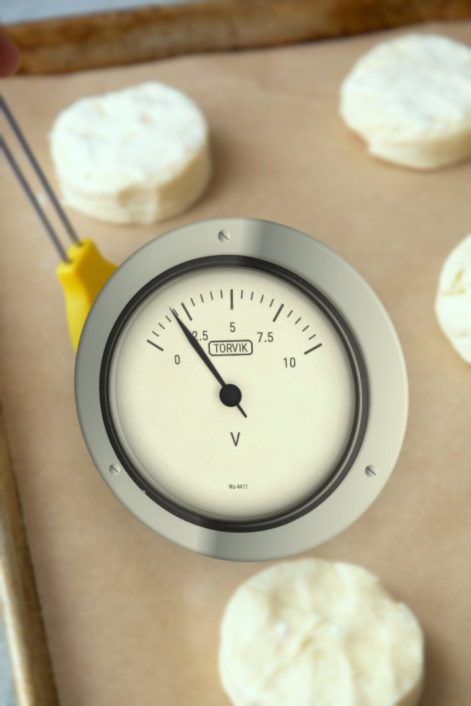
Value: 2 V
